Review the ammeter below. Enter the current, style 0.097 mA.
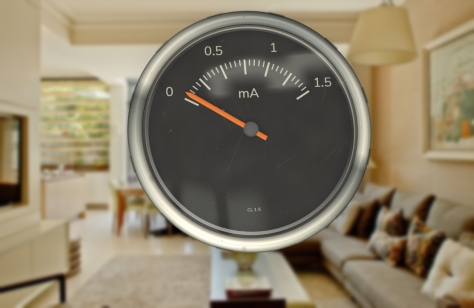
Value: 0.05 mA
